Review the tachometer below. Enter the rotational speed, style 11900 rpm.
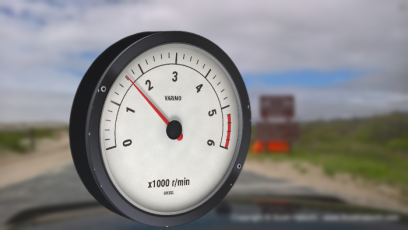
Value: 1600 rpm
